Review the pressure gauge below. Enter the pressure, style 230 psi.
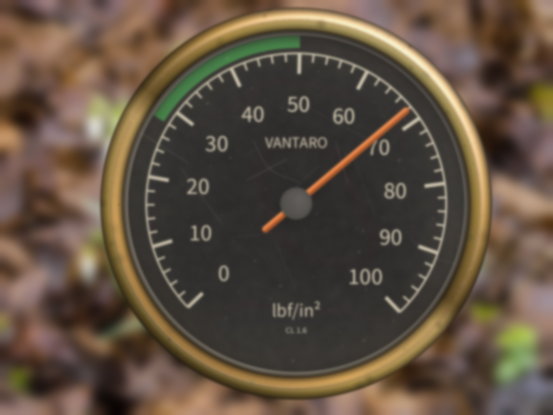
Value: 68 psi
